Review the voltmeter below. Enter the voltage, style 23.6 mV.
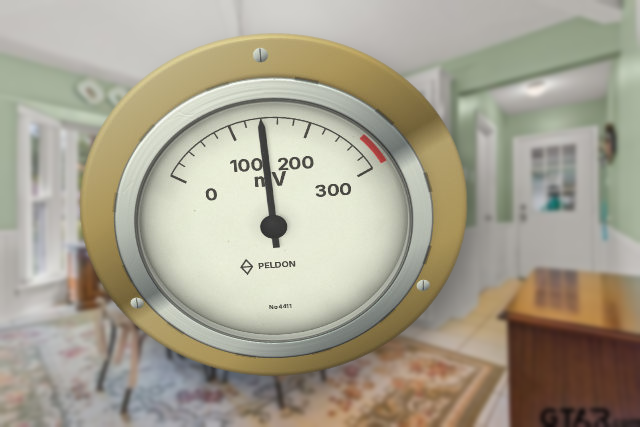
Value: 140 mV
